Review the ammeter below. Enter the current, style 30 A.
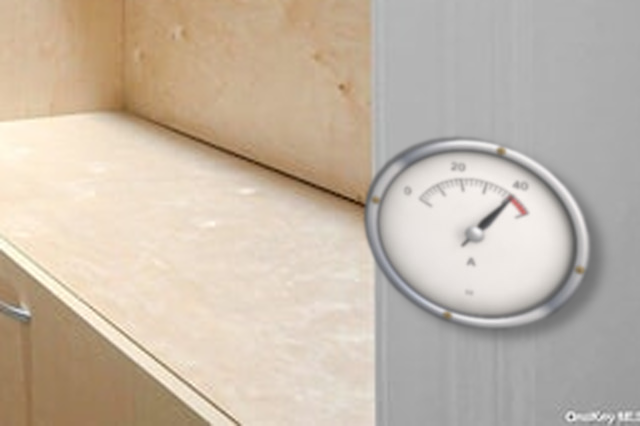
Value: 40 A
